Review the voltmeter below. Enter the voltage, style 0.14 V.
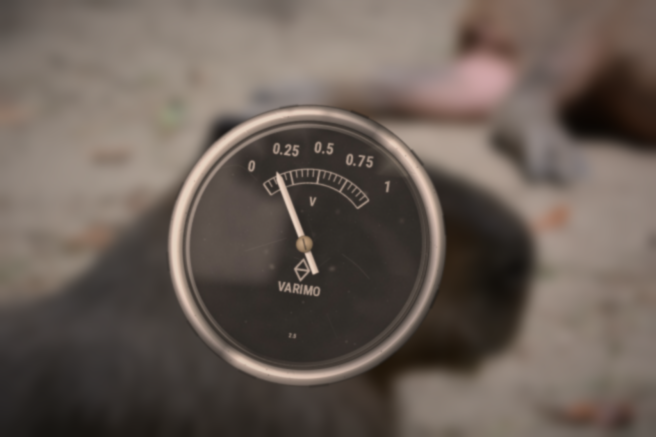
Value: 0.15 V
